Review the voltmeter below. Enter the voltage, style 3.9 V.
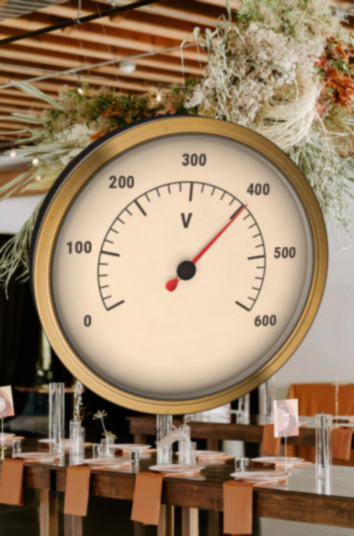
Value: 400 V
